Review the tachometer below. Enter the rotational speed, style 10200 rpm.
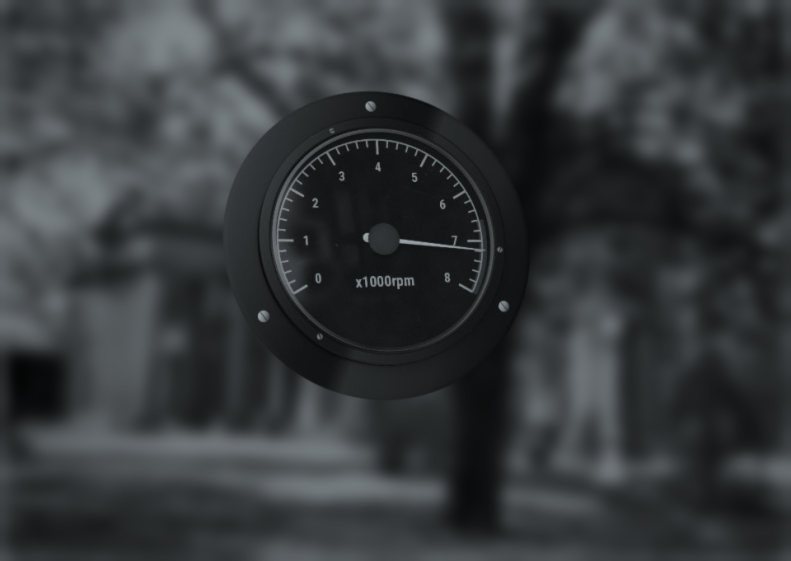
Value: 7200 rpm
